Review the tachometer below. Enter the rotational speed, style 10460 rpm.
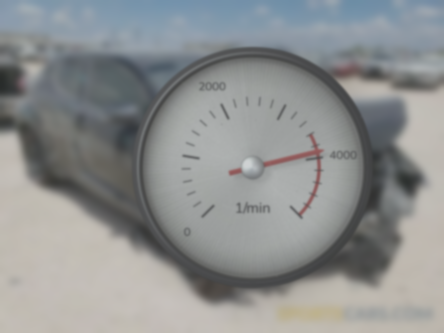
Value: 3900 rpm
